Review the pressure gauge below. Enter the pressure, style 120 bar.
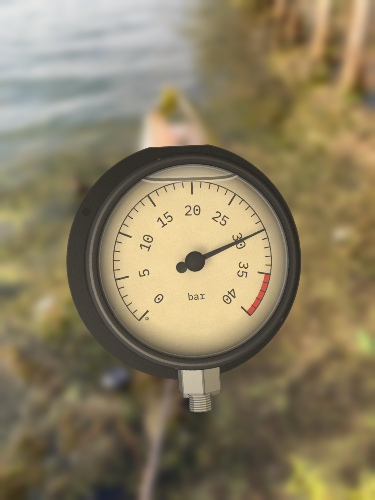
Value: 30 bar
